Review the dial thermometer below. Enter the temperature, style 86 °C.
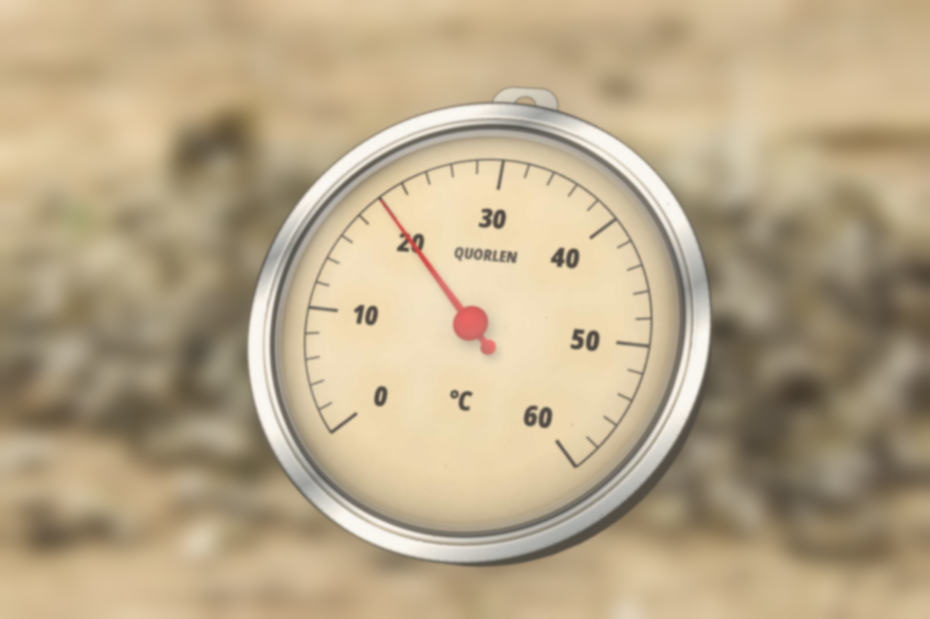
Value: 20 °C
